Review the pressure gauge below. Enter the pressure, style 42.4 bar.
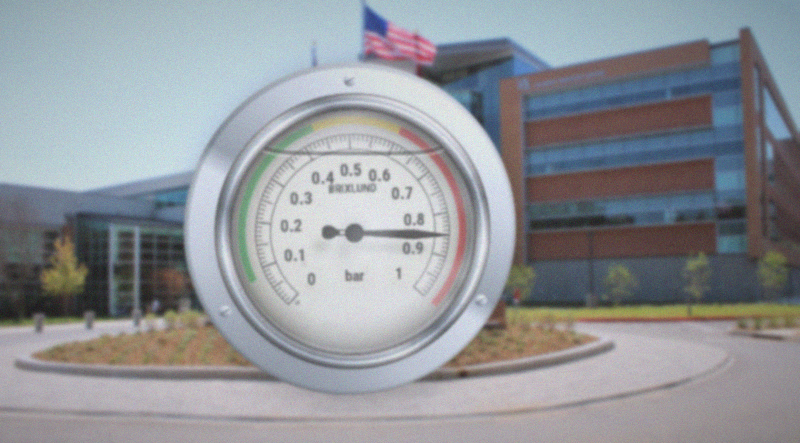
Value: 0.85 bar
